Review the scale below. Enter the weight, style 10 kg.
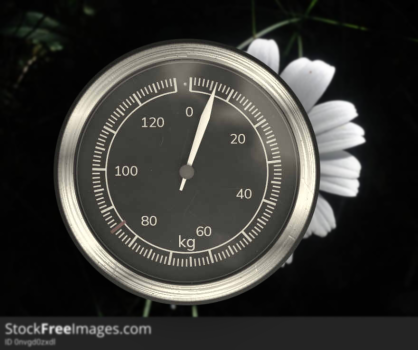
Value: 6 kg
